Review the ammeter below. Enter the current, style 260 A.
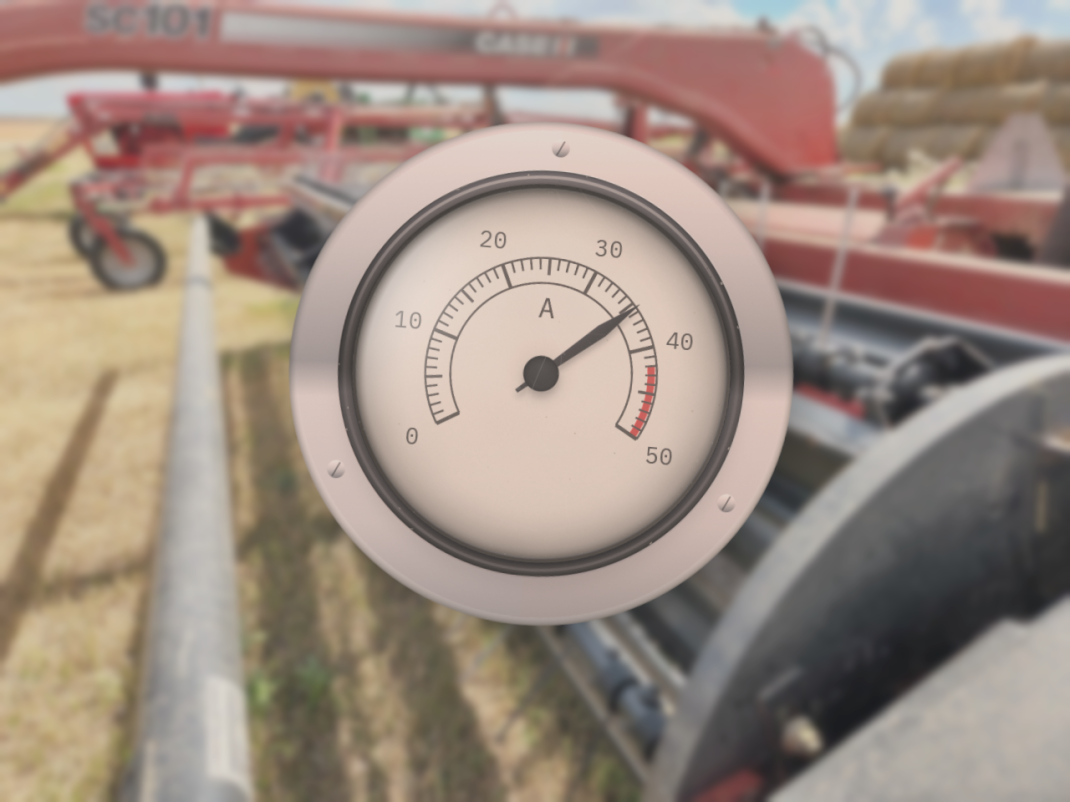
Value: 35.5 A
